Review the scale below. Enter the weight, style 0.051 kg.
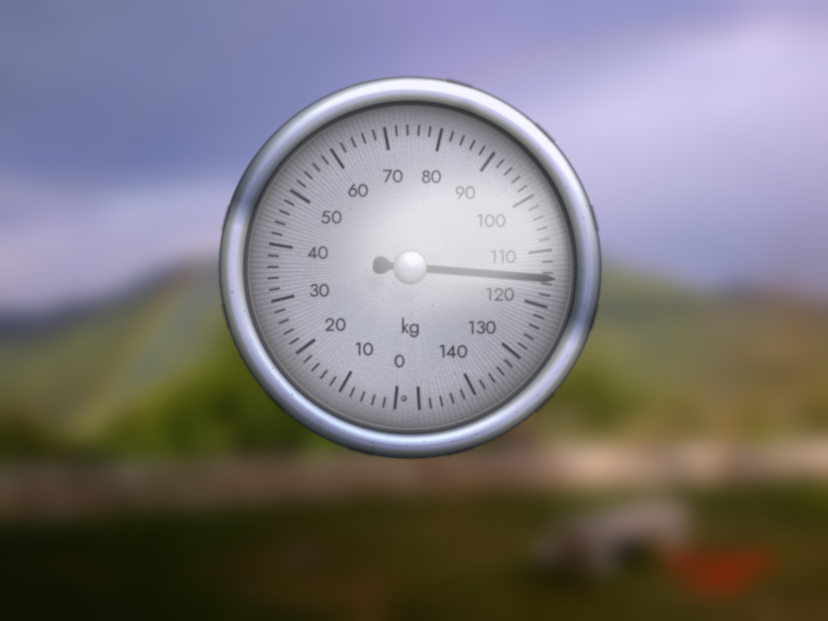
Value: 115 kg
